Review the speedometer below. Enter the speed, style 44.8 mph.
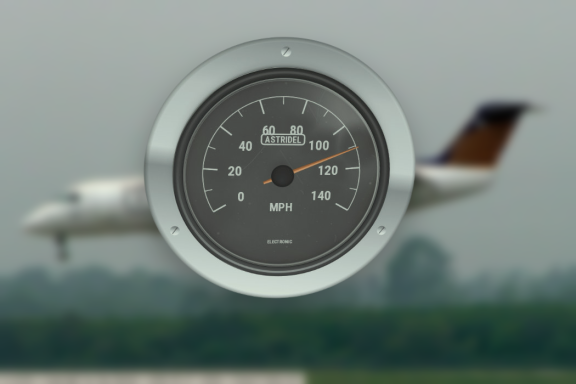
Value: 110 mph
